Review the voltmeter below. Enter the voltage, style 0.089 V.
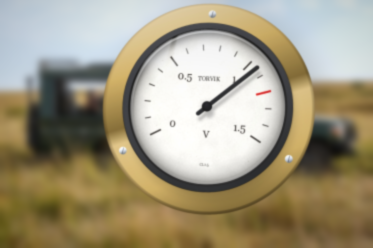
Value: 1.05 V
